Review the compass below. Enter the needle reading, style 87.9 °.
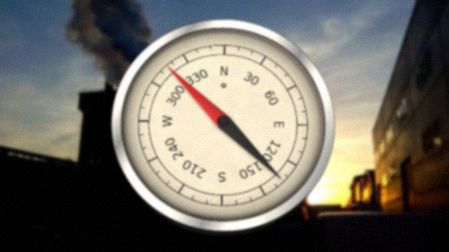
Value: 315 °
